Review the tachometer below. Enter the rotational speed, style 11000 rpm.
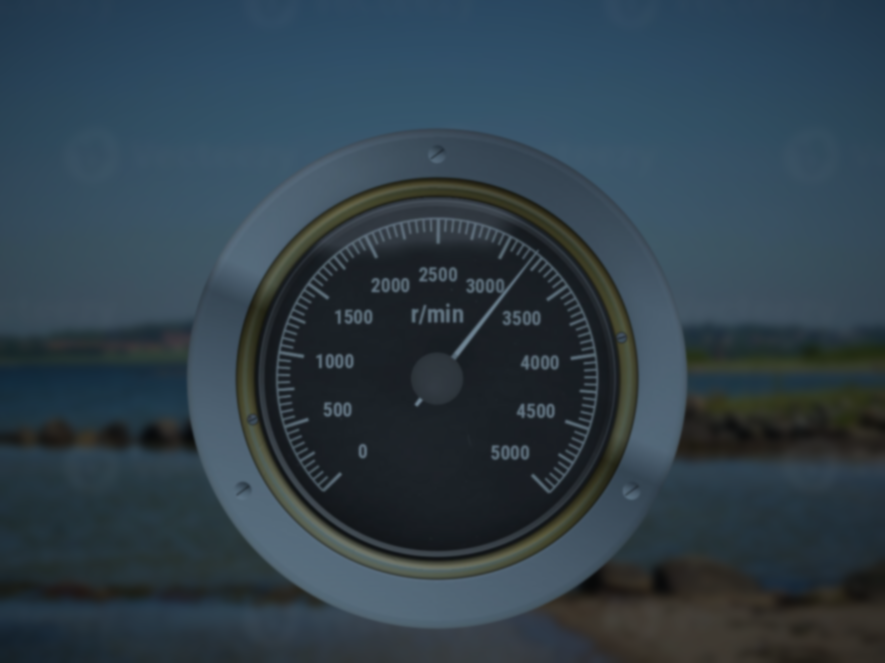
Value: 3200 rpm
